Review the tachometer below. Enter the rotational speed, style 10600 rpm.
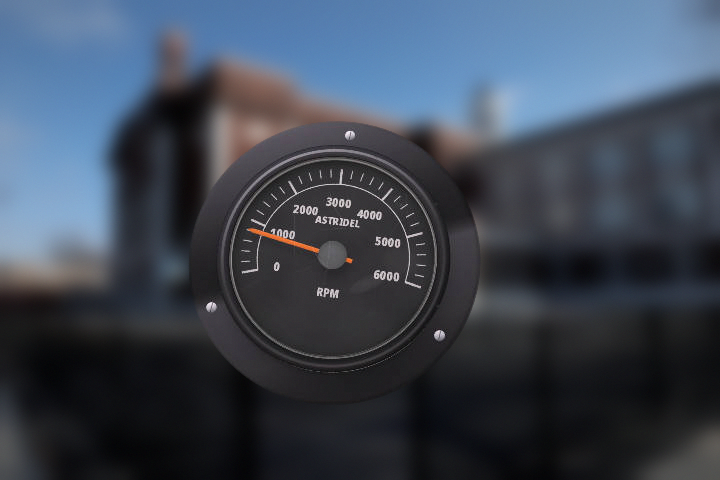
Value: 800 rpm
